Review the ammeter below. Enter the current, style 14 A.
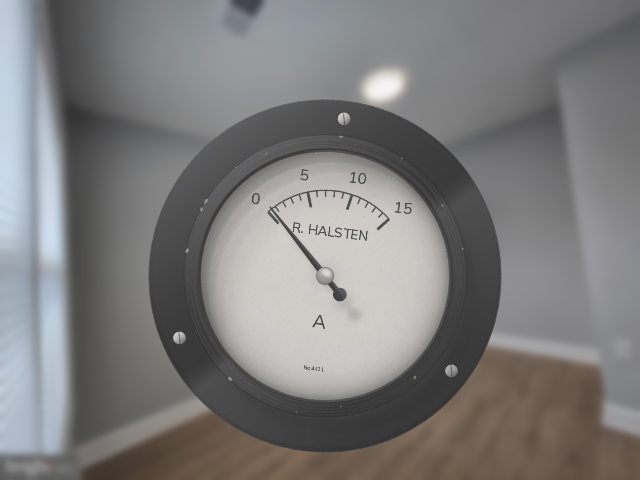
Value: 0.5 A
